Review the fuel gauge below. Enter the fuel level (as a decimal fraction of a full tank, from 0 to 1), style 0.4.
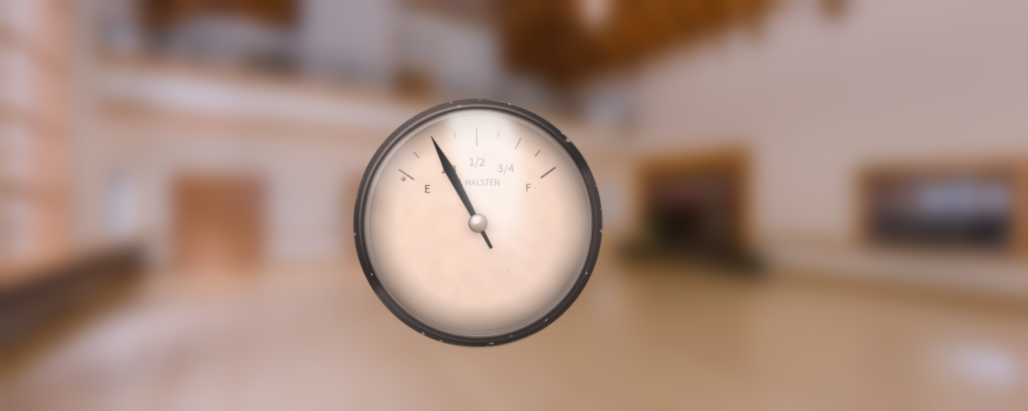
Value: 0.25
